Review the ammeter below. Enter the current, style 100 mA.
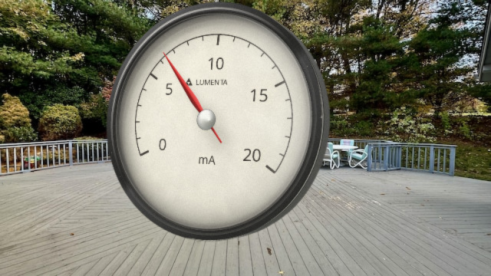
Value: 6.5 mA
